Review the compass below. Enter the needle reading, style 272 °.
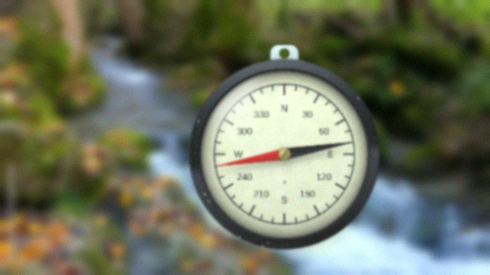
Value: 260 °
